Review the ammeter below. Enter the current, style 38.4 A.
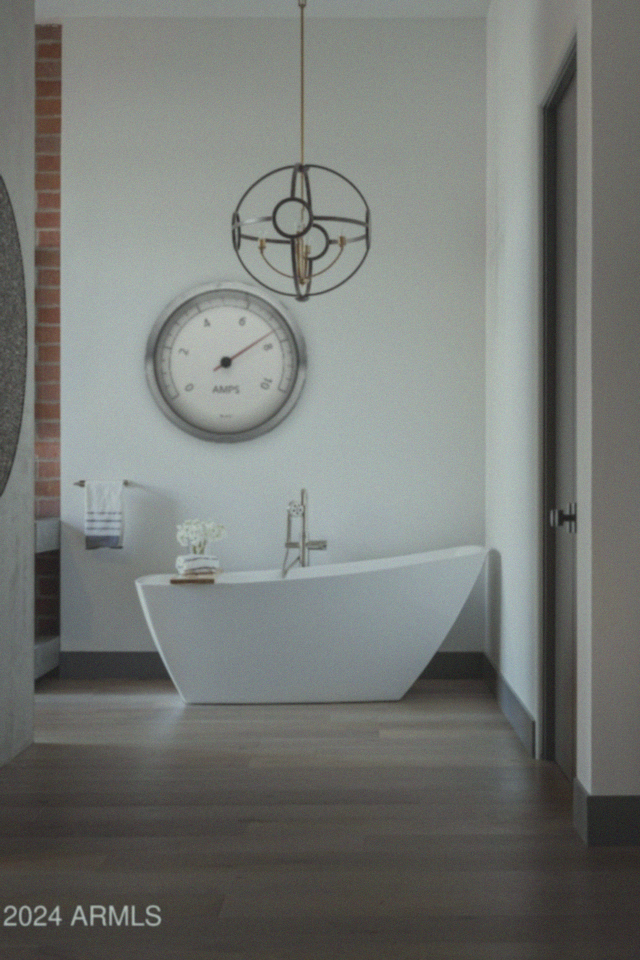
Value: 7.5 A
